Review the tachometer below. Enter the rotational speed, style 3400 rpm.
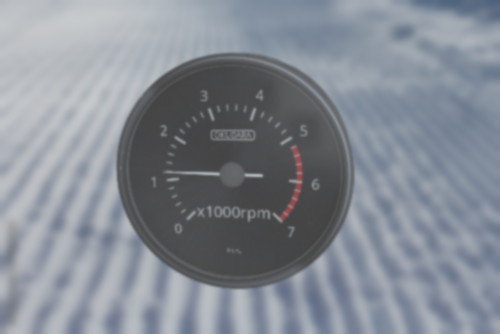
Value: 1200 rpm
